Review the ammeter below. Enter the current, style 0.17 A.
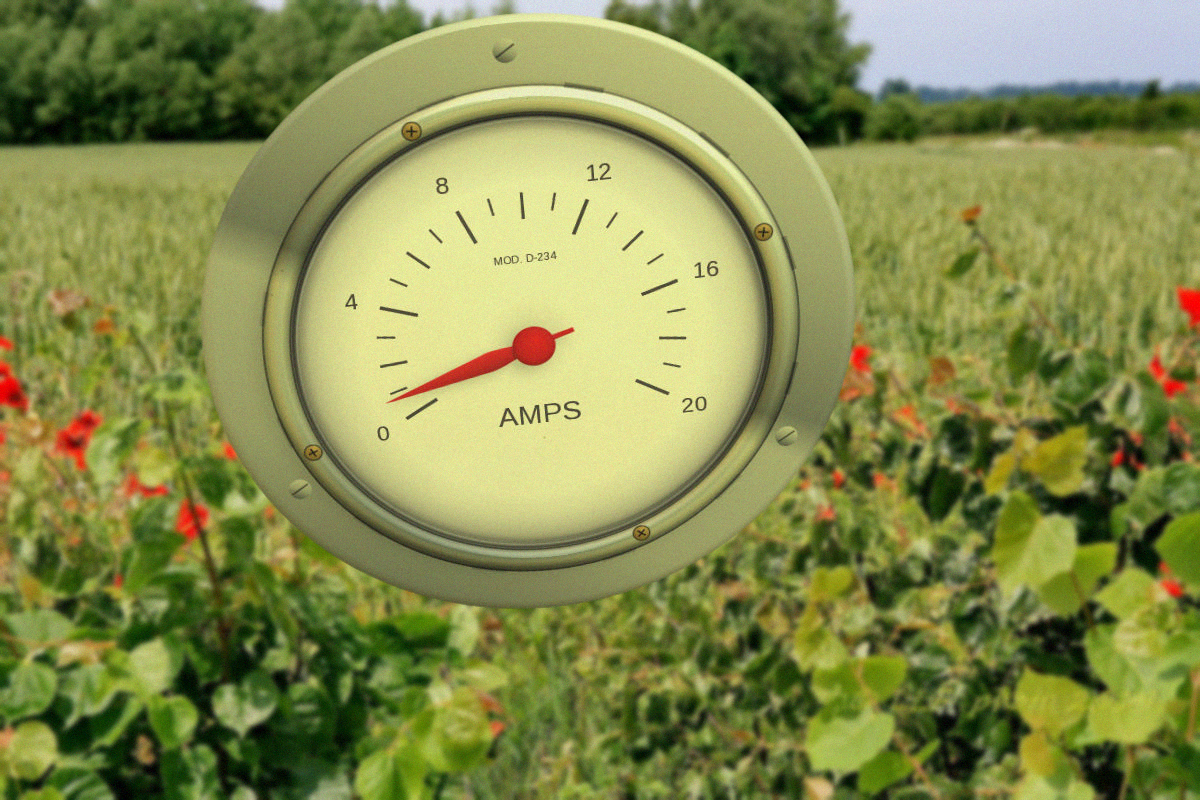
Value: 1 A
